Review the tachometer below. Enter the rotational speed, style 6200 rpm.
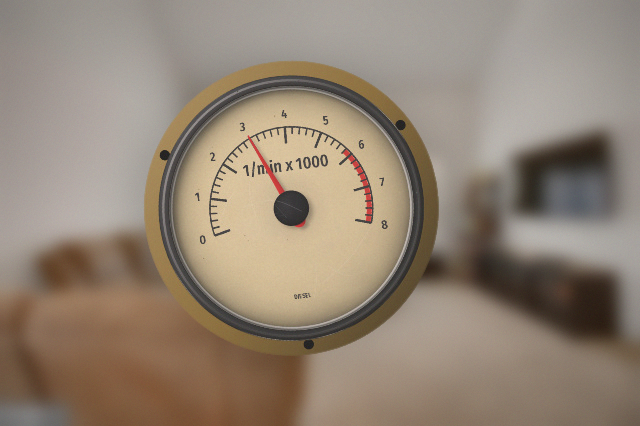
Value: 3000 rpm
